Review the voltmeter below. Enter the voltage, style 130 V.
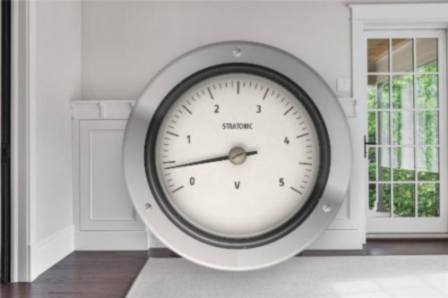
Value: 0.4 V
